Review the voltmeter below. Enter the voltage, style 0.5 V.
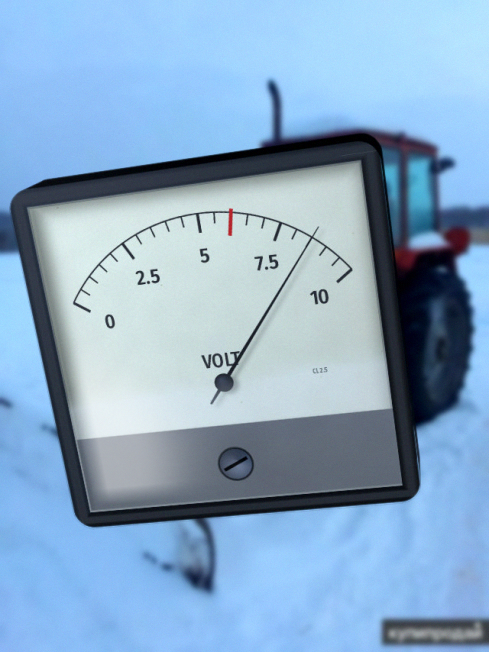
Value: 8.5 V
